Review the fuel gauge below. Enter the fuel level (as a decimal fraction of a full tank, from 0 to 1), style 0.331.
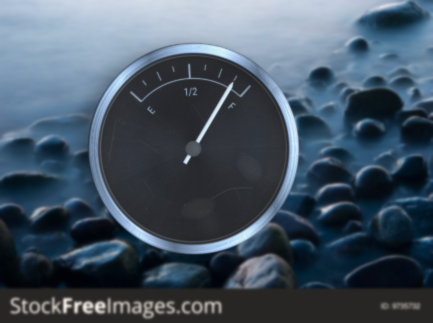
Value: 0.875
